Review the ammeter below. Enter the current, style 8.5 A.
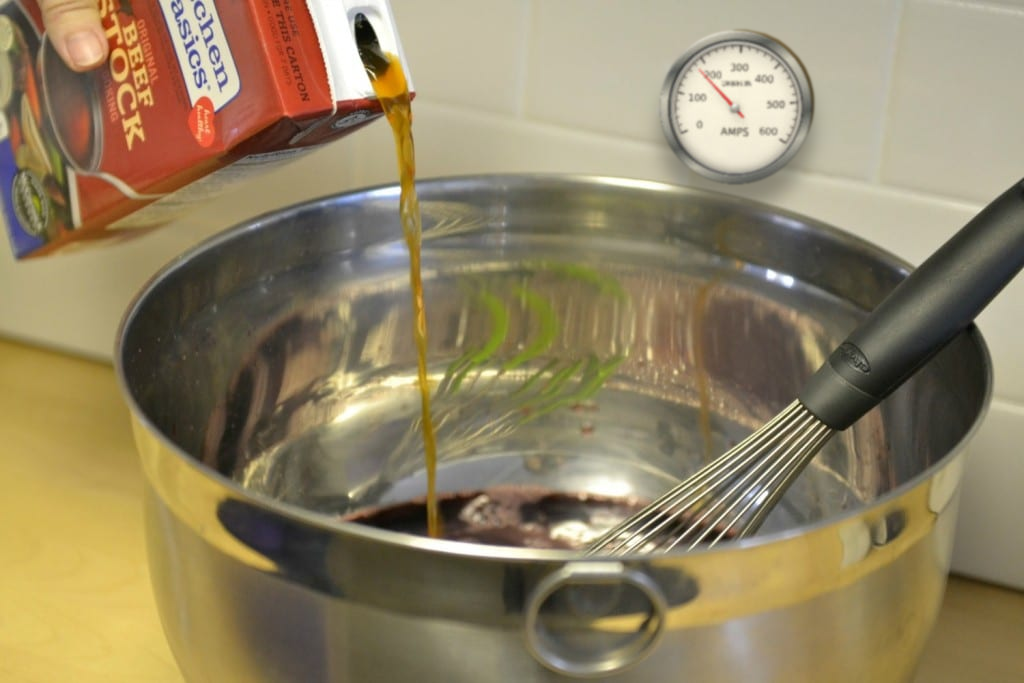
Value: 180 A
